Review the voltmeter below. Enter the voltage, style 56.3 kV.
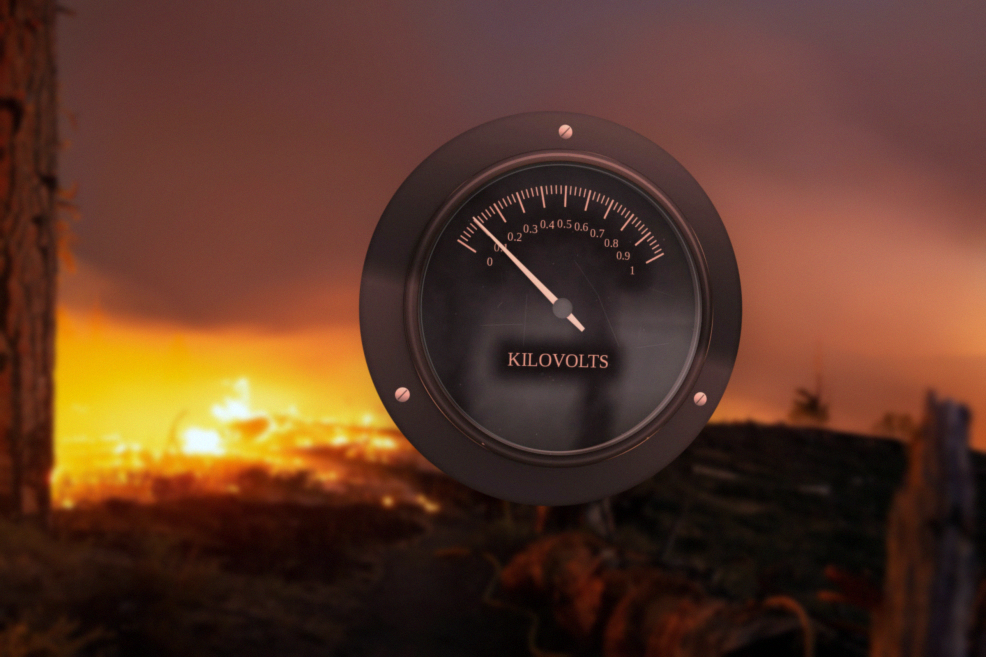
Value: 0.1 kV
